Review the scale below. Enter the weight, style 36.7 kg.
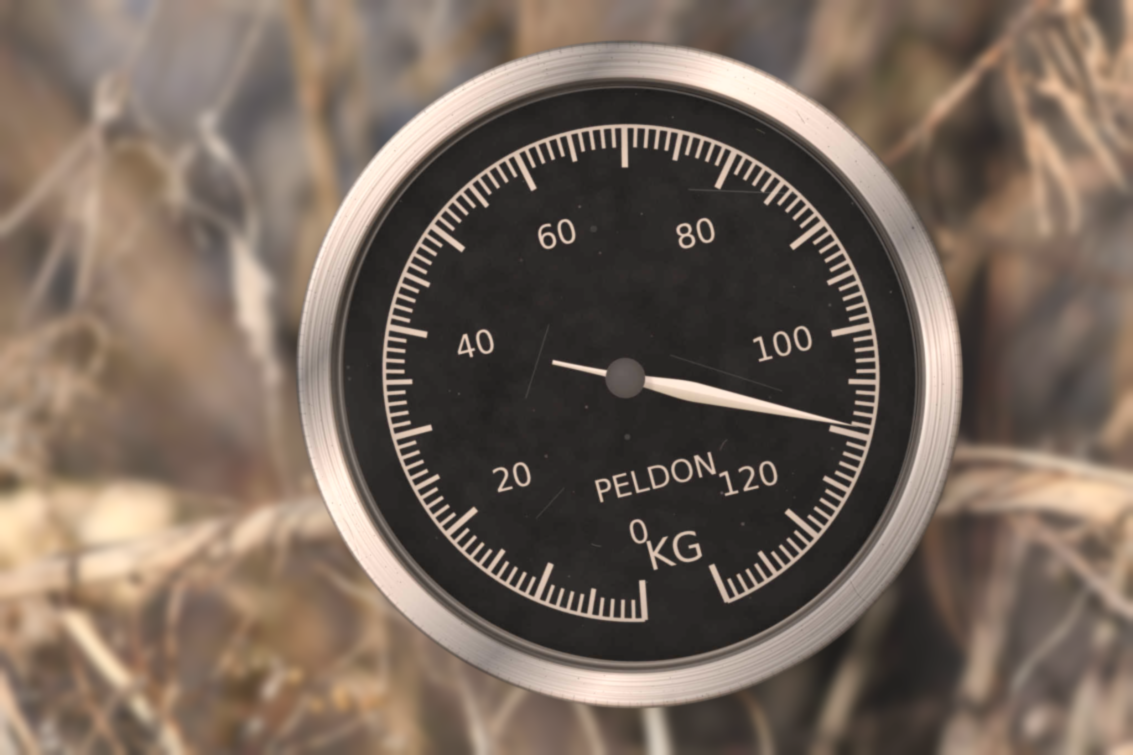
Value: 109 kg
